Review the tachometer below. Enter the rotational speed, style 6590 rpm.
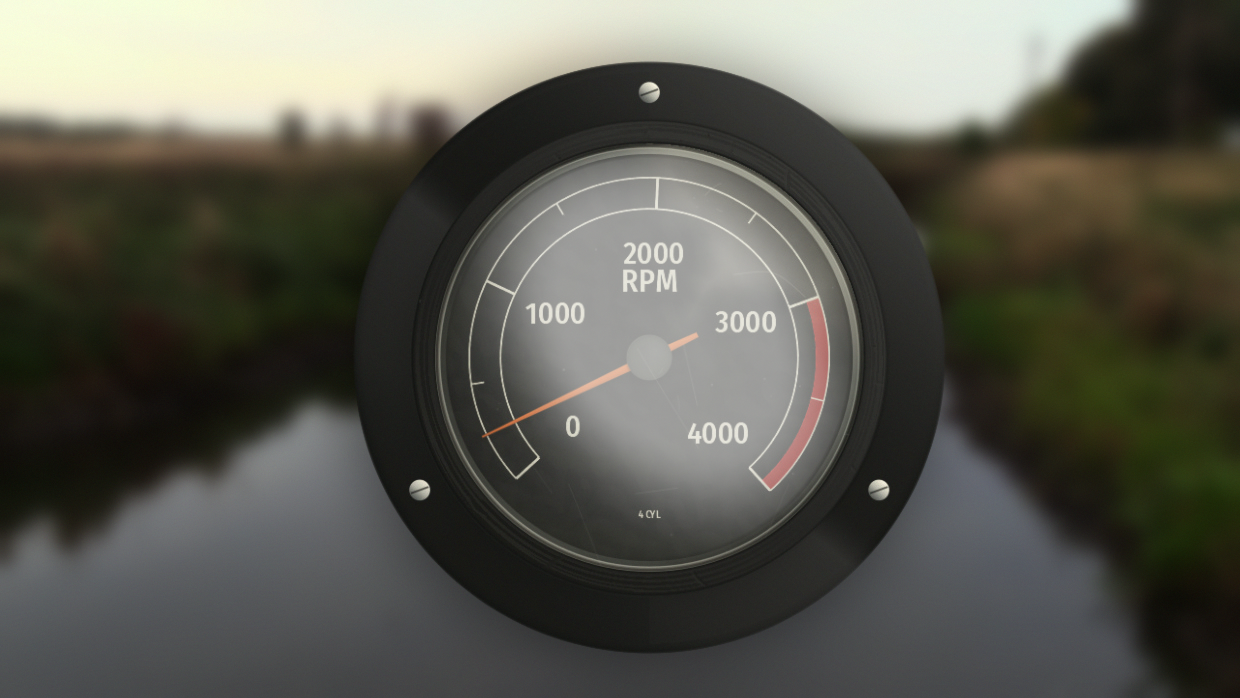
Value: 250 rpm
